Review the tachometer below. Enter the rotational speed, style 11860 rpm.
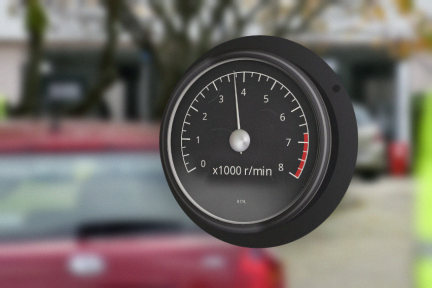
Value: 3750 rpm
